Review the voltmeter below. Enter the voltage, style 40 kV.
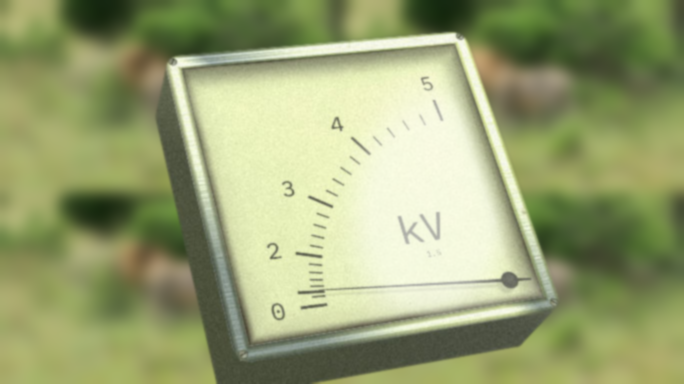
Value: 1 kV
